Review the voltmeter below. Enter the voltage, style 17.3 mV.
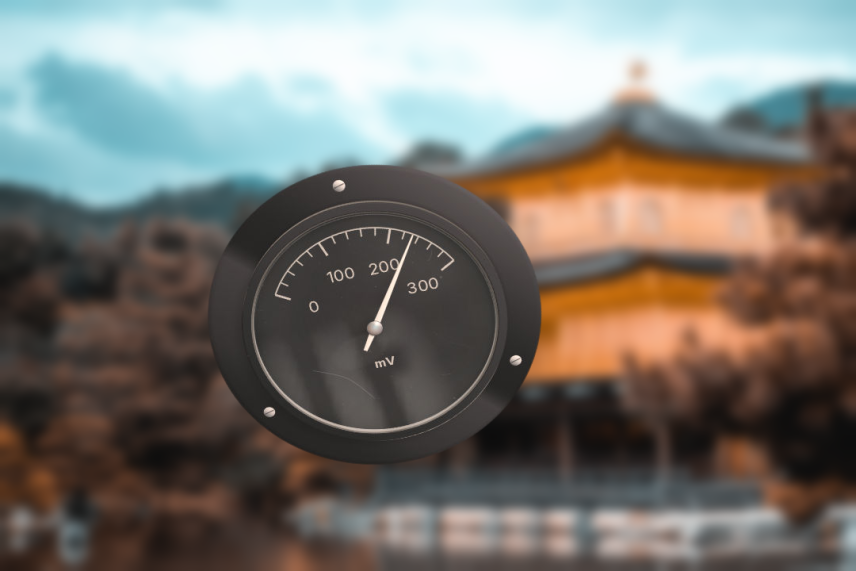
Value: 230 mV
